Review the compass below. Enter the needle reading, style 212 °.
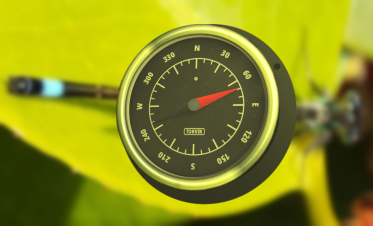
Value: 70 °
